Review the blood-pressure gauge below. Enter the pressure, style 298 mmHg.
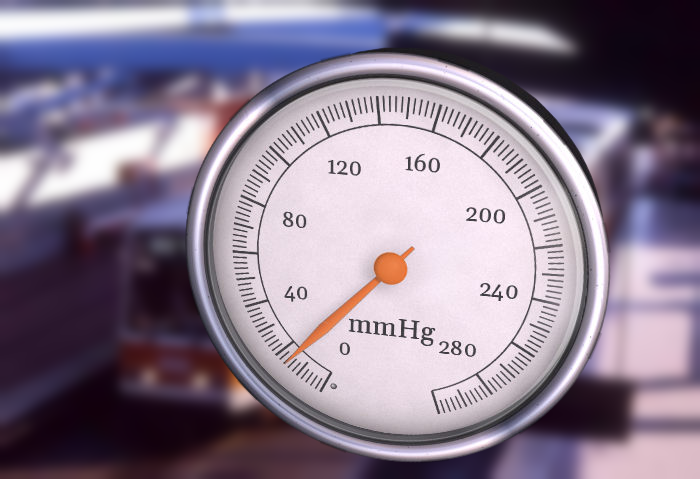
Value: 16 mmHg
